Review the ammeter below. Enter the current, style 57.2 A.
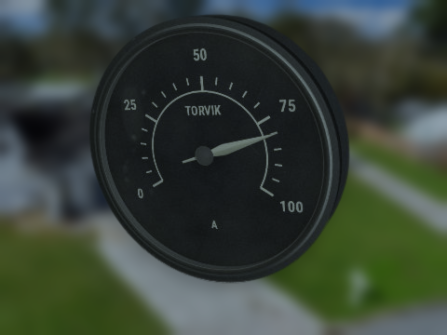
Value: 80 A
